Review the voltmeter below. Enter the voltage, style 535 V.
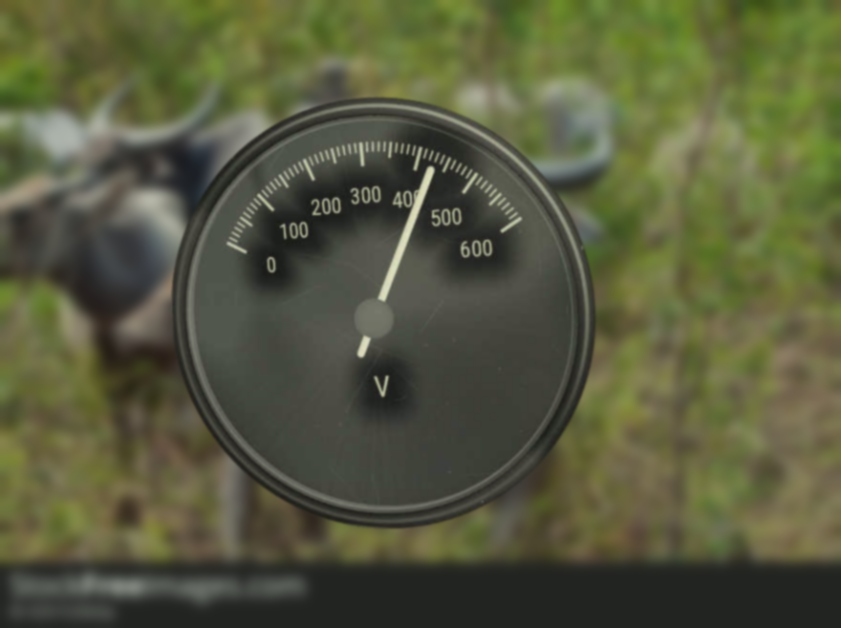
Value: 430 V
